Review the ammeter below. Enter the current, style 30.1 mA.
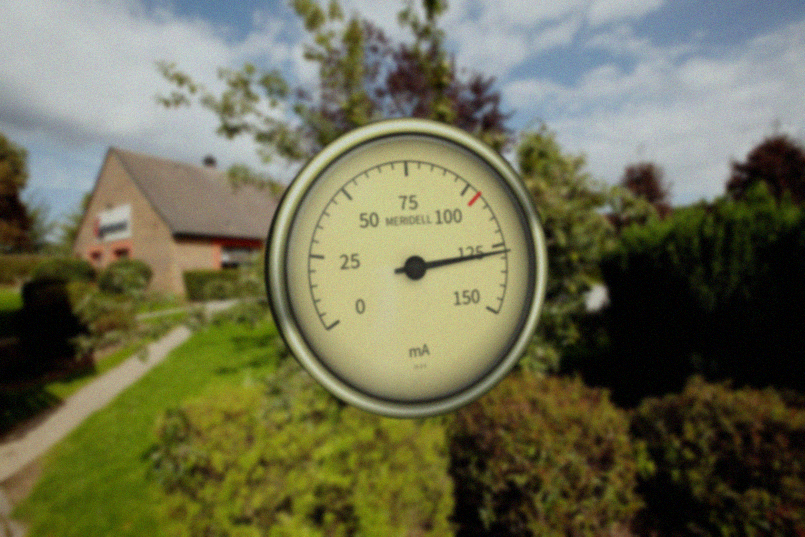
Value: 127.5 mA
